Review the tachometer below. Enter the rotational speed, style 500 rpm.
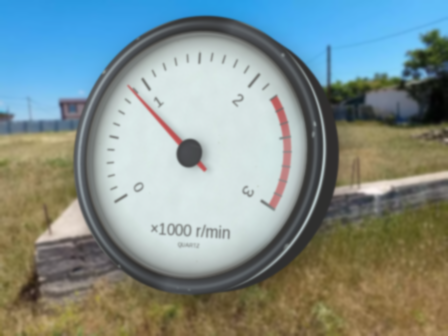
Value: 900 rpm
